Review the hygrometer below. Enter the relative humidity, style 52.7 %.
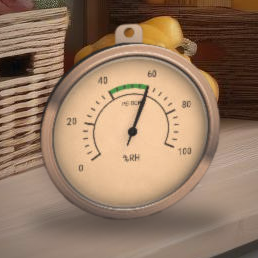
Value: 60 %
